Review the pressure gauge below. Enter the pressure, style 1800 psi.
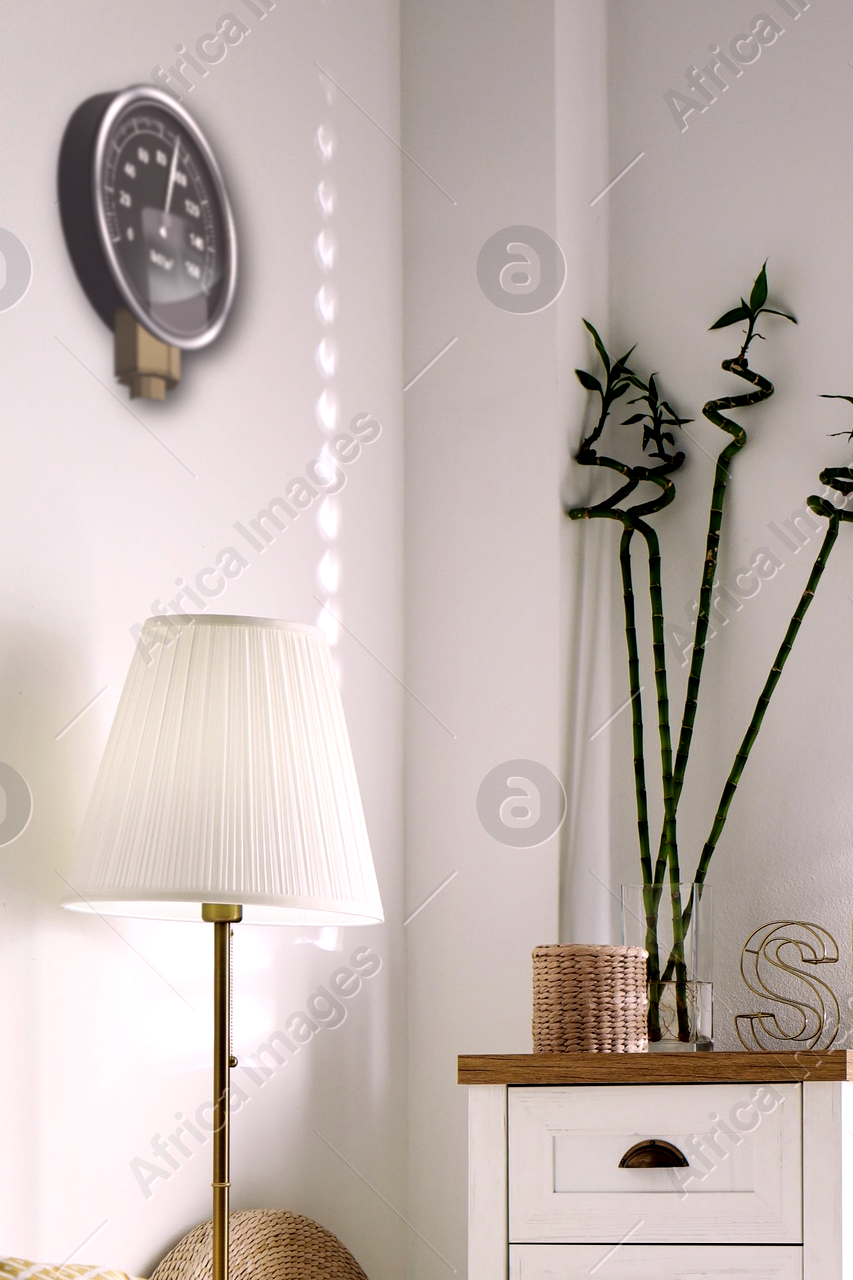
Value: 90 psi
